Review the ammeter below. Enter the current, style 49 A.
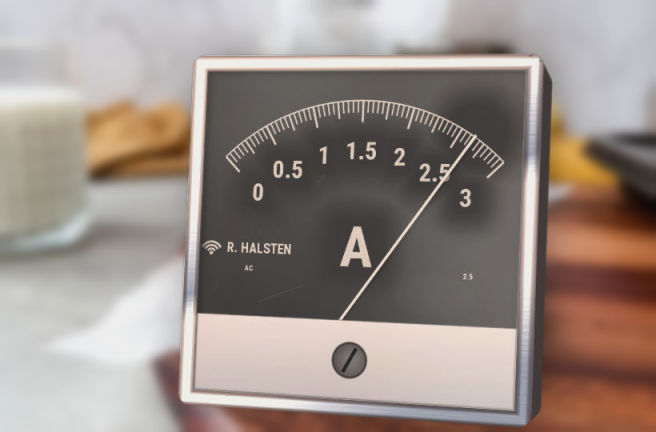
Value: 2.65 A
